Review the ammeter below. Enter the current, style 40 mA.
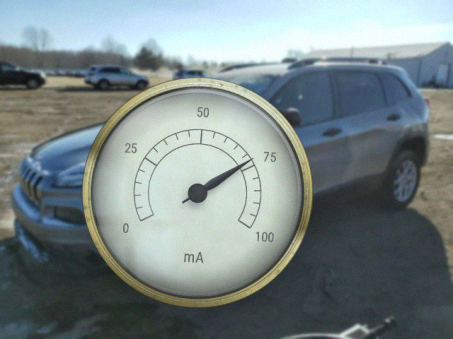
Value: 72.5 mA
